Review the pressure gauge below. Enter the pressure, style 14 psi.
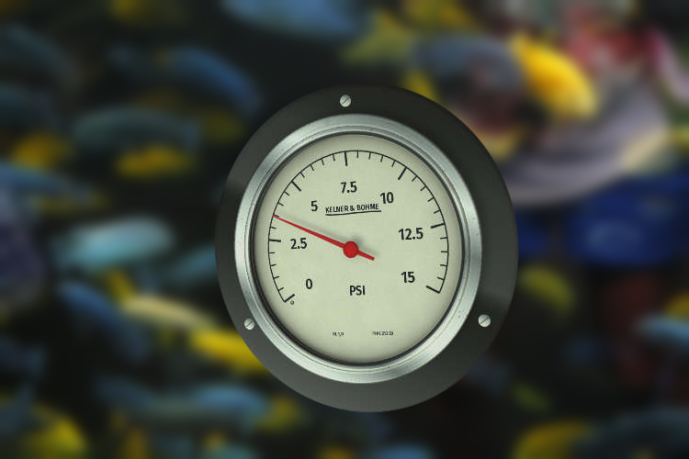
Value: 3.5 psi
